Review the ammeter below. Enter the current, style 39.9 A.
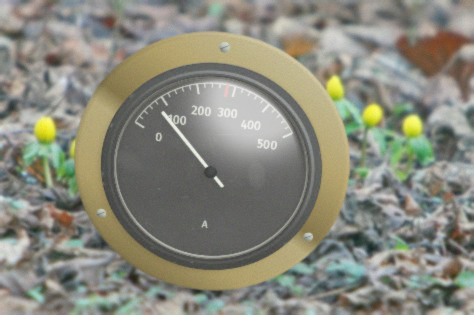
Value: 80 A
